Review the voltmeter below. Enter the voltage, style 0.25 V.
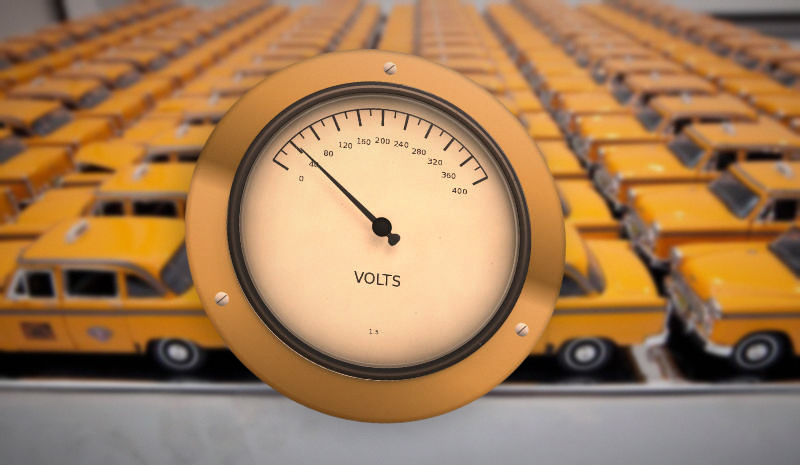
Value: 40 V
